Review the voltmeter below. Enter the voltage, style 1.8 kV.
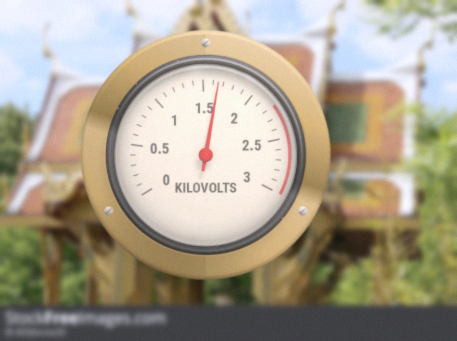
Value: 1.65 kV
